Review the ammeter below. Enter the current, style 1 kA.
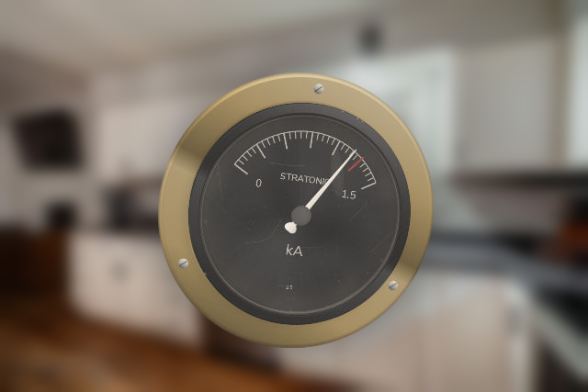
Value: 1.15 kA
